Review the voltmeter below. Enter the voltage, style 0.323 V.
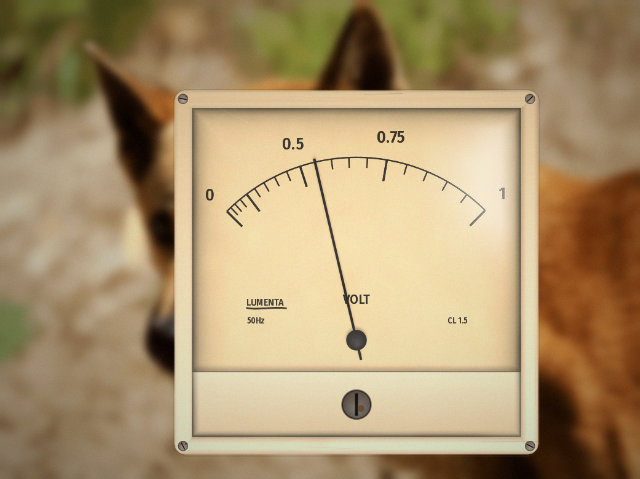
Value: 0.55 V
